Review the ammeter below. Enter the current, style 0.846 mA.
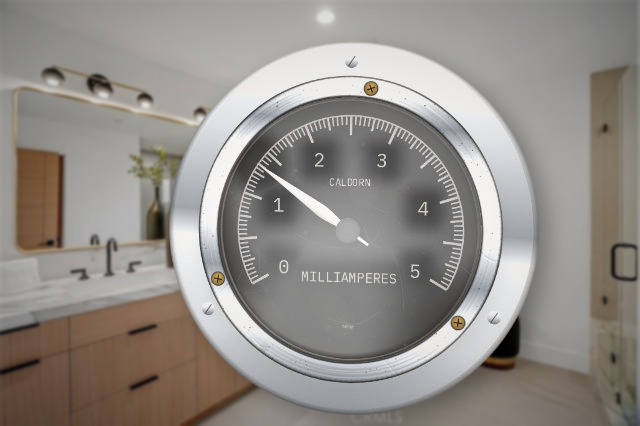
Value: 1.35 mA
